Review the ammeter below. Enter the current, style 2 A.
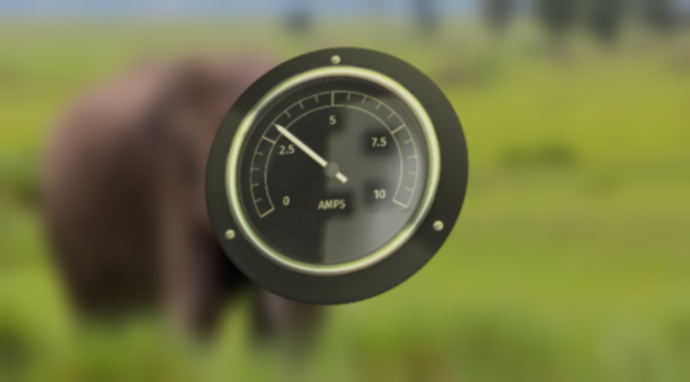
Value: 3 A
